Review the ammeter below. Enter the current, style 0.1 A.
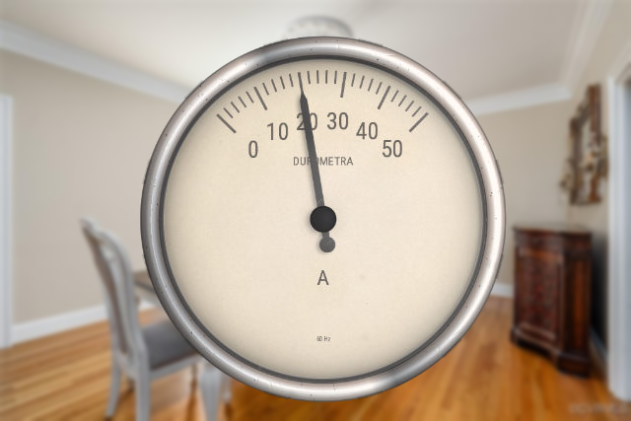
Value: 20 A
